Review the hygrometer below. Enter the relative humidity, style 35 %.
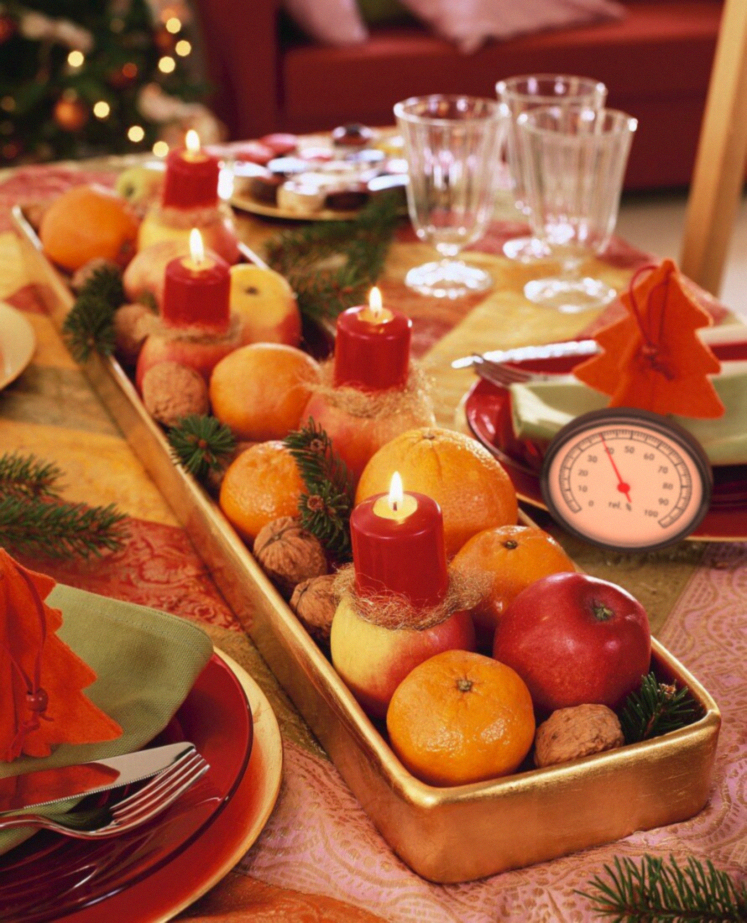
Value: 40 %
